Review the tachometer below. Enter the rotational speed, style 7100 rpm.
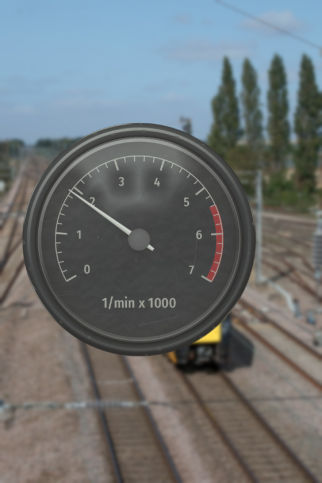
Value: 1900 rpm
